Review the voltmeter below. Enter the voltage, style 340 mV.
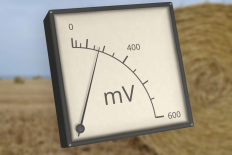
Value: 275 mV
